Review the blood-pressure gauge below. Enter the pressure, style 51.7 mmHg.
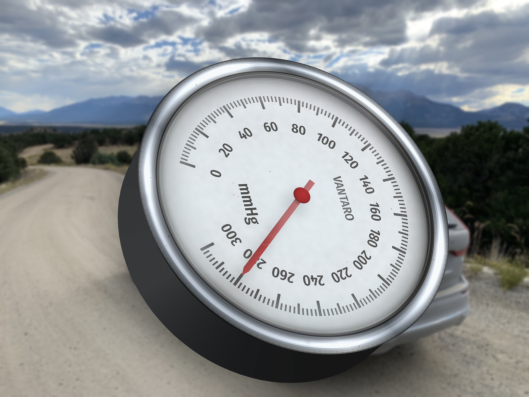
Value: 280 mmHg
